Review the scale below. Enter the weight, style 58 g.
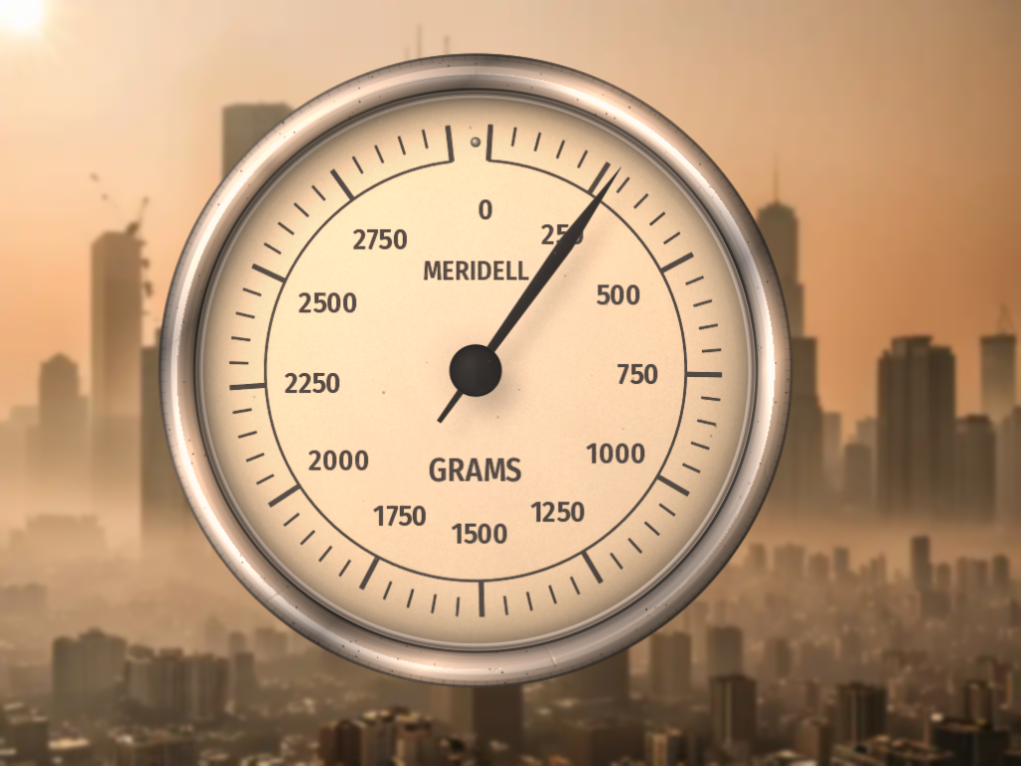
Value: 275 g
